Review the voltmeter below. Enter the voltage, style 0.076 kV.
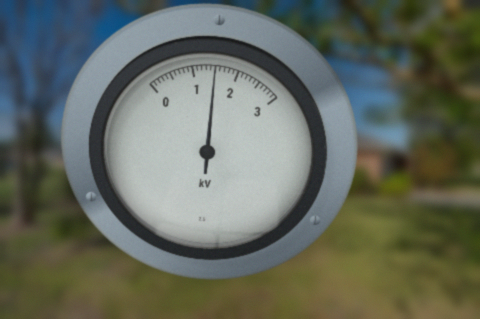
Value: 1.5 kV
